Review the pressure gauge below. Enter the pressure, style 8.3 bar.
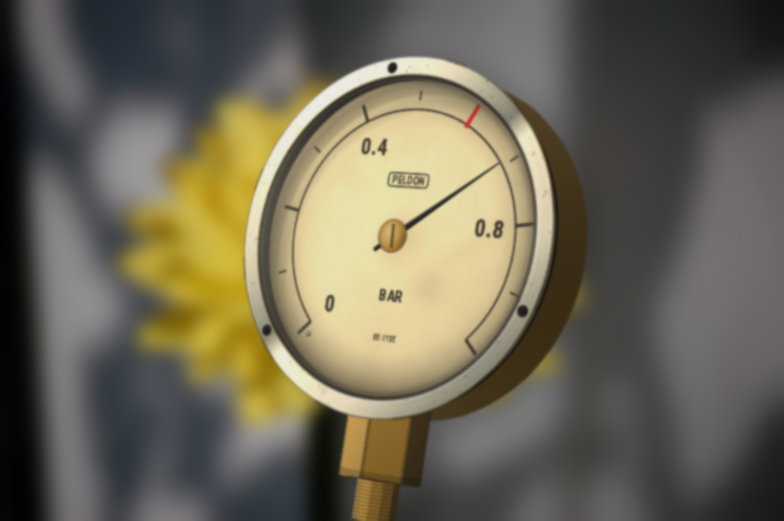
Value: 0.7 bar
